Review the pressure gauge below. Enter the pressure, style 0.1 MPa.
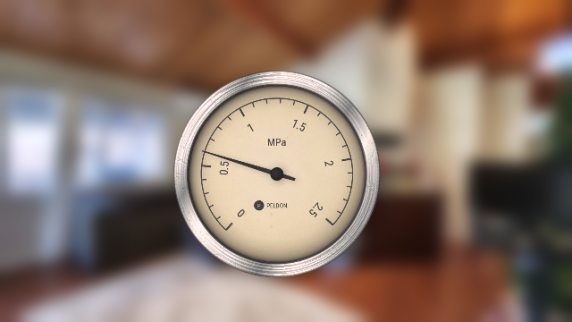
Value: 0.6 MPa
